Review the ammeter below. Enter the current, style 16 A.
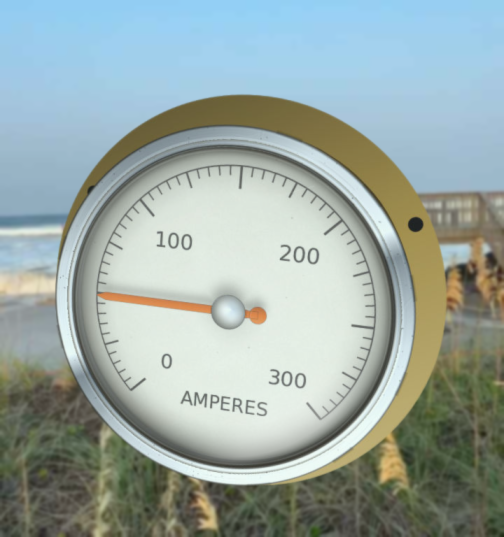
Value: 50 A
